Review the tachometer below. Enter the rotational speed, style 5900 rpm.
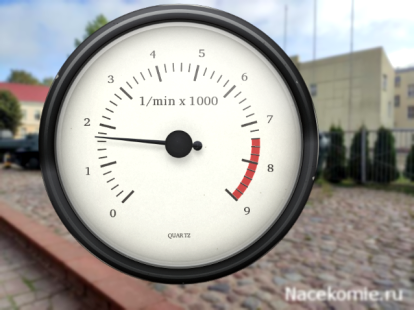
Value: 1700 rpm
